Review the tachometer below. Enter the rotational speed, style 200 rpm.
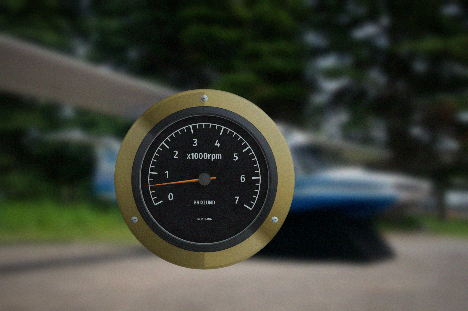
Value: 600 rpm
